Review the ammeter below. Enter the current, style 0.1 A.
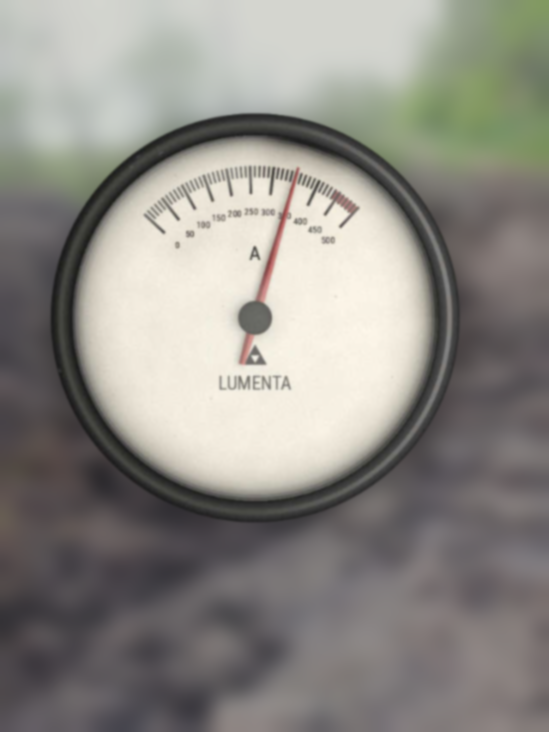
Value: 350 A
